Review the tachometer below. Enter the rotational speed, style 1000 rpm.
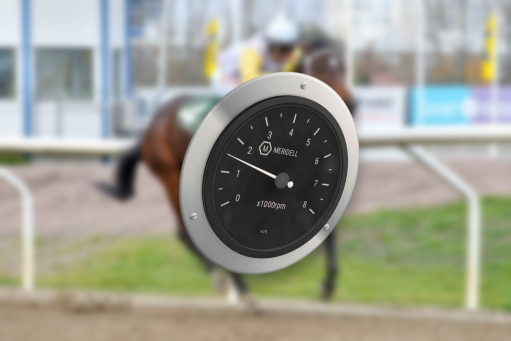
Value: 1500 rpm
